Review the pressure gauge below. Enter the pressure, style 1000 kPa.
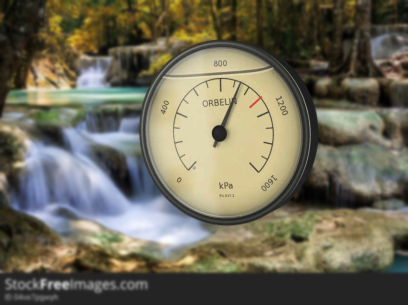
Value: 950 kPa
